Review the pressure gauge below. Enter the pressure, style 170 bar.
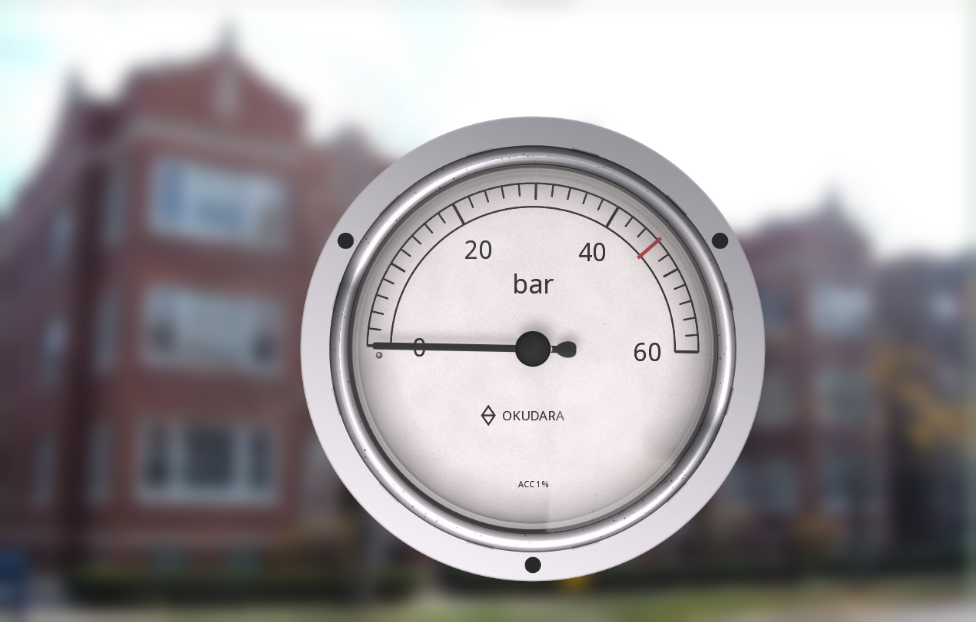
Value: 0 bar
